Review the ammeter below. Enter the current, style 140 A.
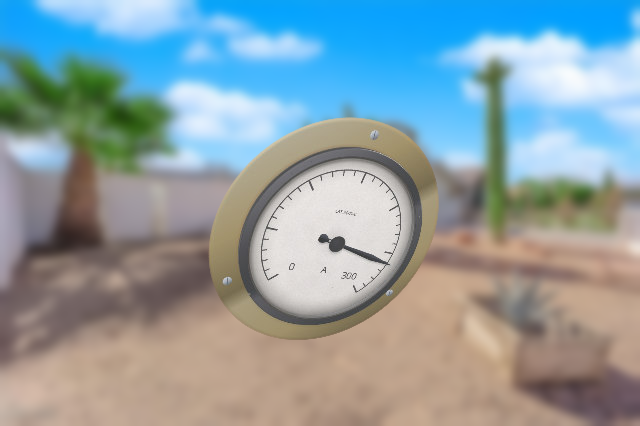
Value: 260 A
